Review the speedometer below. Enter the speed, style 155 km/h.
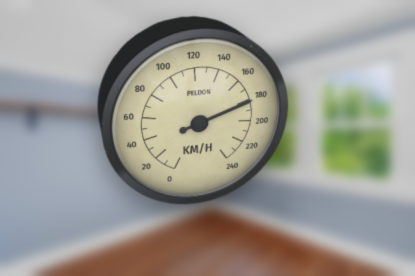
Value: 180 km/h
